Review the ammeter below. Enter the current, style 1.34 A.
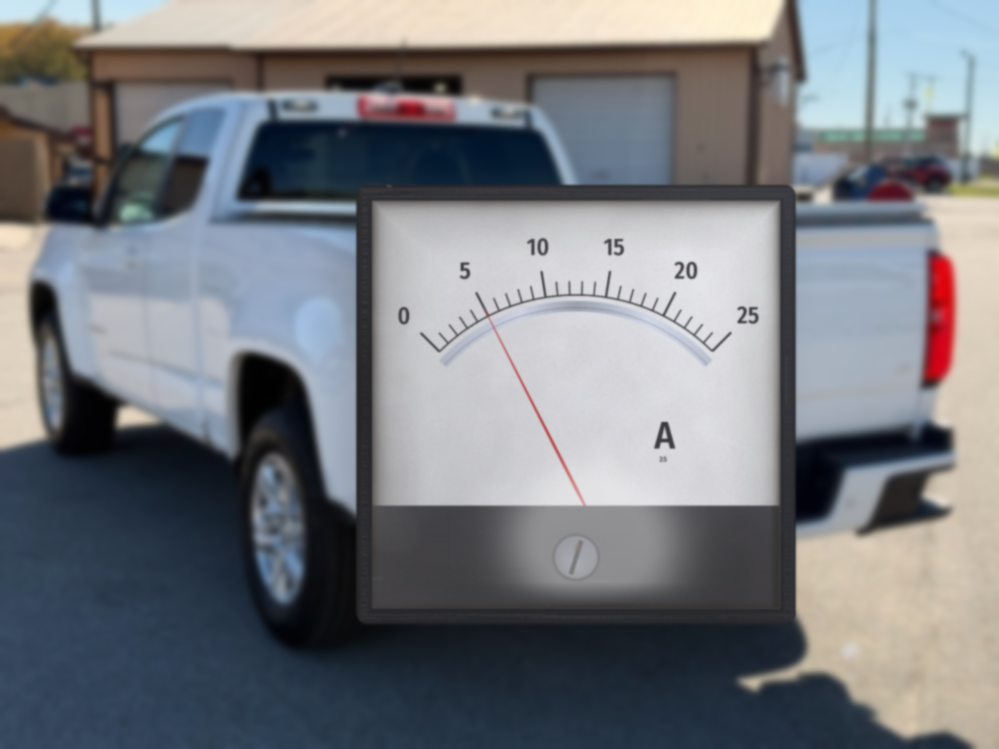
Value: 5 A
